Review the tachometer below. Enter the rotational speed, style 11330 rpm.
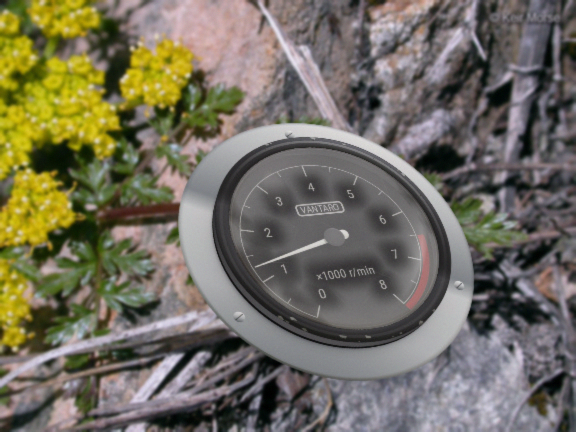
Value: 1250 rpm
